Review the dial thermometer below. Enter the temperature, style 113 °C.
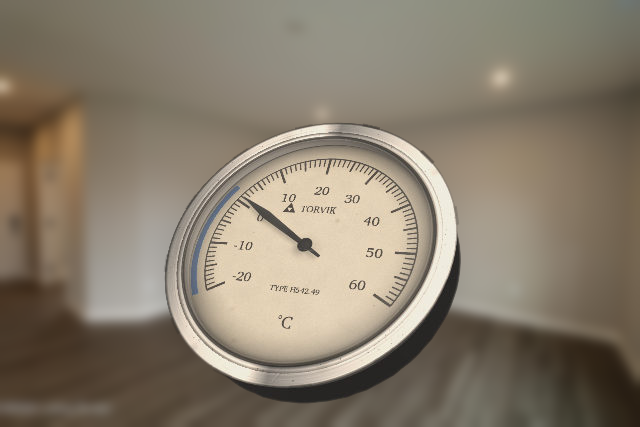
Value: 1 °C
